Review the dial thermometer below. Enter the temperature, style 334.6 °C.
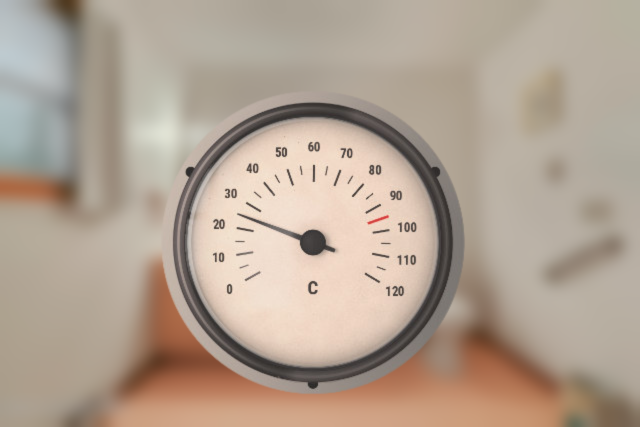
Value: 25 °C
